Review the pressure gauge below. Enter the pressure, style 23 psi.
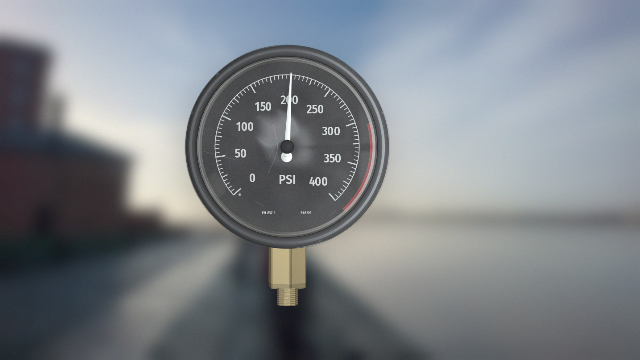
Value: 200 psi
